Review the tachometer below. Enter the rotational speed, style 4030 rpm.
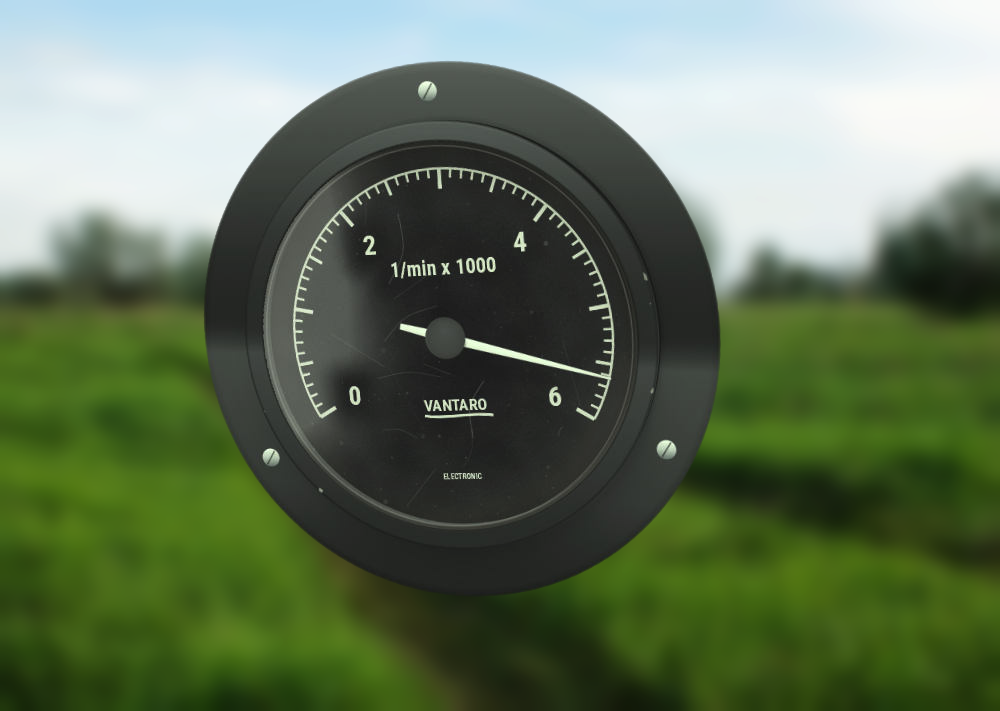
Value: 5600 rpm
